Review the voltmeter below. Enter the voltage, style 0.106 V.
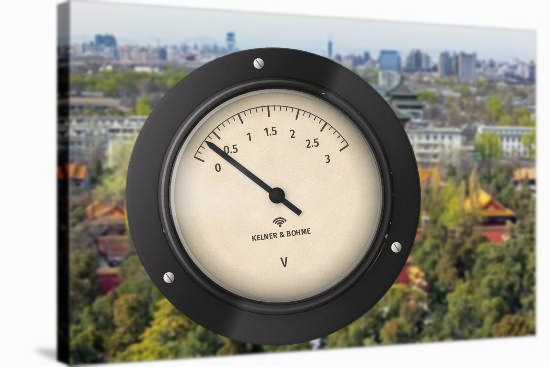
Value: 0.3 V
